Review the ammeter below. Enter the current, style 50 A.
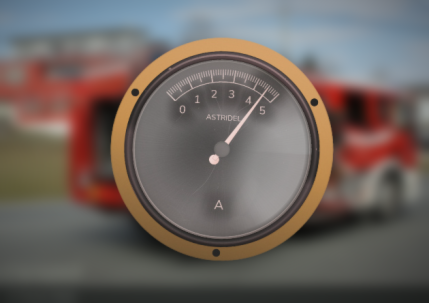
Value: 4.5 A
